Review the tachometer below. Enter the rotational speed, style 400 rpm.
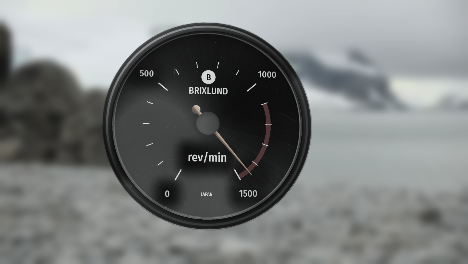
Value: 1450 rpm
